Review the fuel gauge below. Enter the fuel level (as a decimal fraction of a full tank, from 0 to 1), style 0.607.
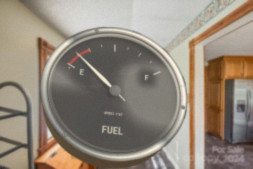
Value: 0.125
